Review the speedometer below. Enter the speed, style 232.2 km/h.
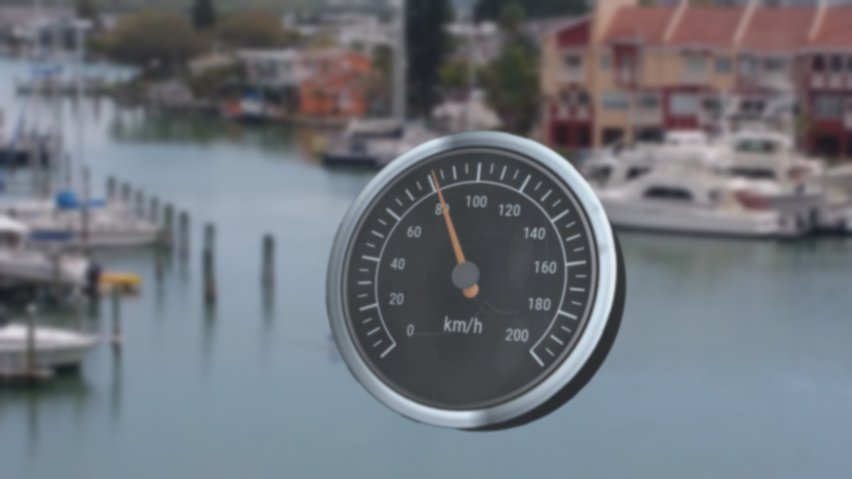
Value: 82.5 km/h
